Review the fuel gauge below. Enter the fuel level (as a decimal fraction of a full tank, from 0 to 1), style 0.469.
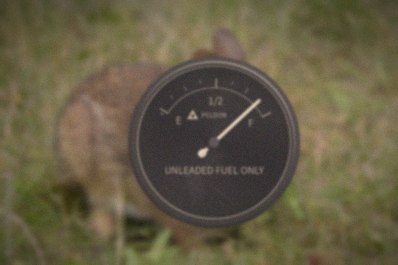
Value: 0.875
